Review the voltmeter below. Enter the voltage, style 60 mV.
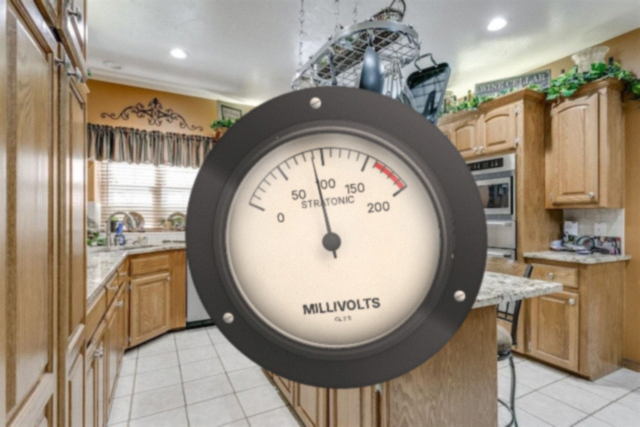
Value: 90 mV
